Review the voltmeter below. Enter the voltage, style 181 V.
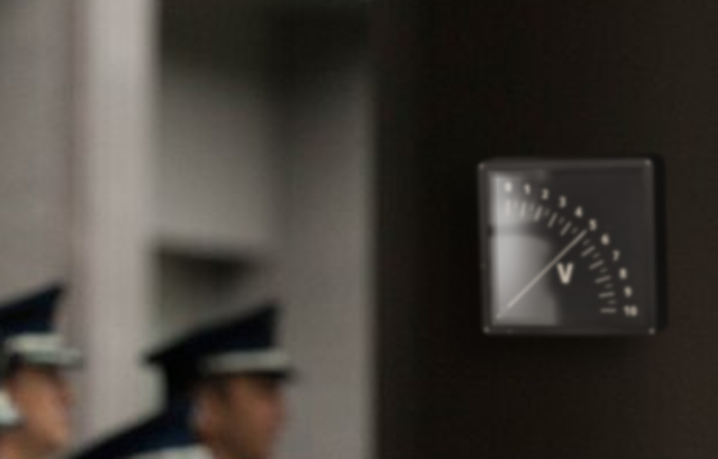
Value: 5 V
